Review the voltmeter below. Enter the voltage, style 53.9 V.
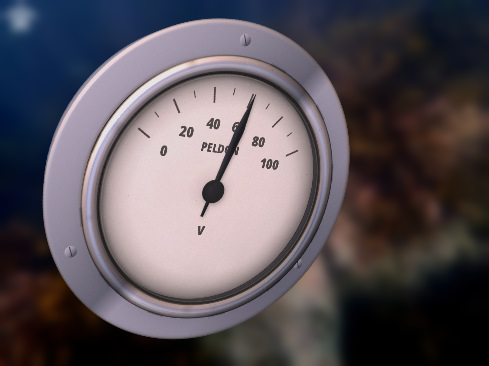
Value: 60 V
